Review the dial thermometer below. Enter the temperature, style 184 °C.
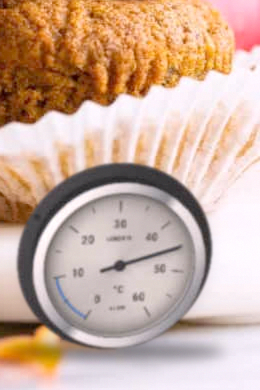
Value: 45 °C
